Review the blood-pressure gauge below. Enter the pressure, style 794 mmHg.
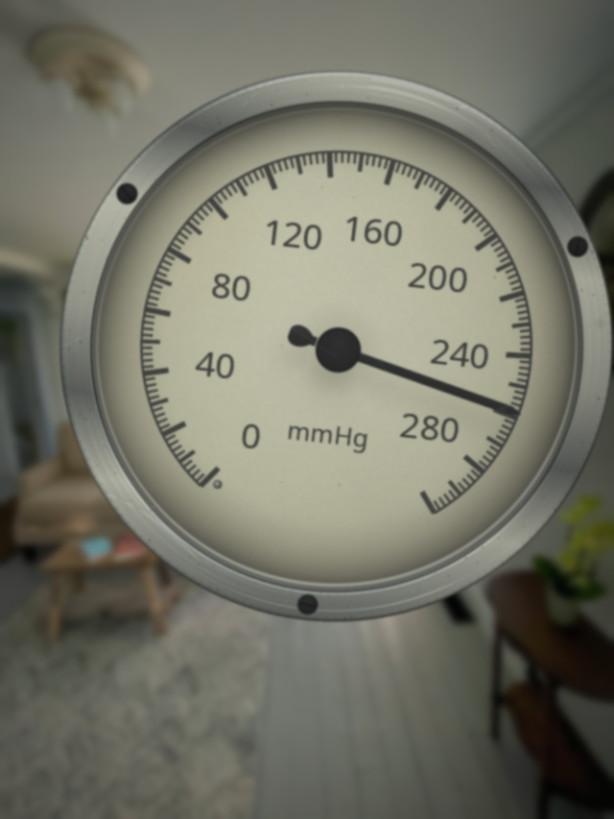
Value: 258 mmHg
